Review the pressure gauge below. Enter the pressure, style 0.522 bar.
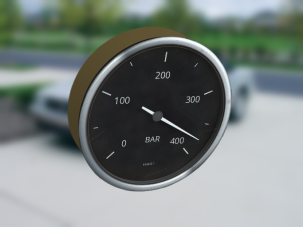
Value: 375 bar
